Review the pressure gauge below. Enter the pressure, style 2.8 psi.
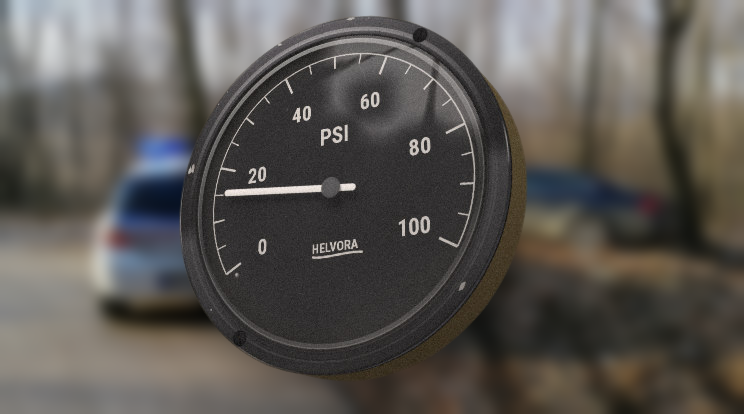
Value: 15 psi
